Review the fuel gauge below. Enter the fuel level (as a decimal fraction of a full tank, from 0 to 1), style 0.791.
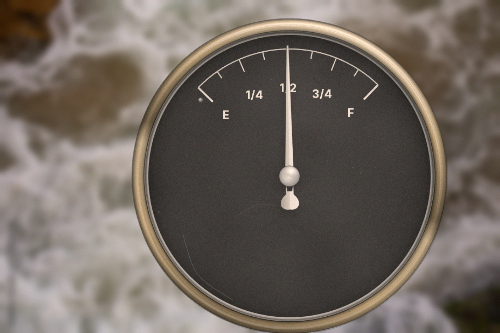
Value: 0.5
